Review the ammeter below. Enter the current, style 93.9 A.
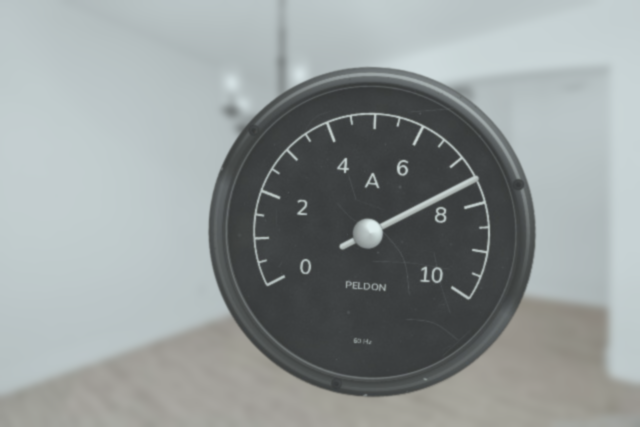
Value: 7.5 A
